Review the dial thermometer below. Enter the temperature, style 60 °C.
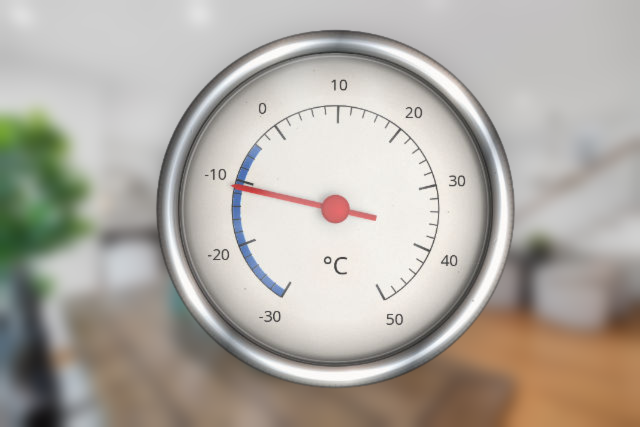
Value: -11 °C
